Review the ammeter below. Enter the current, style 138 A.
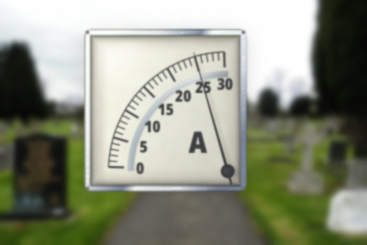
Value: 25 A
